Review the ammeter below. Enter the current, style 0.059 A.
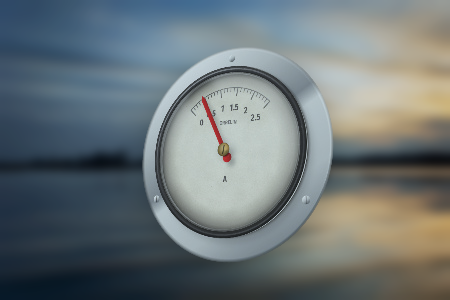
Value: 0.5 A
